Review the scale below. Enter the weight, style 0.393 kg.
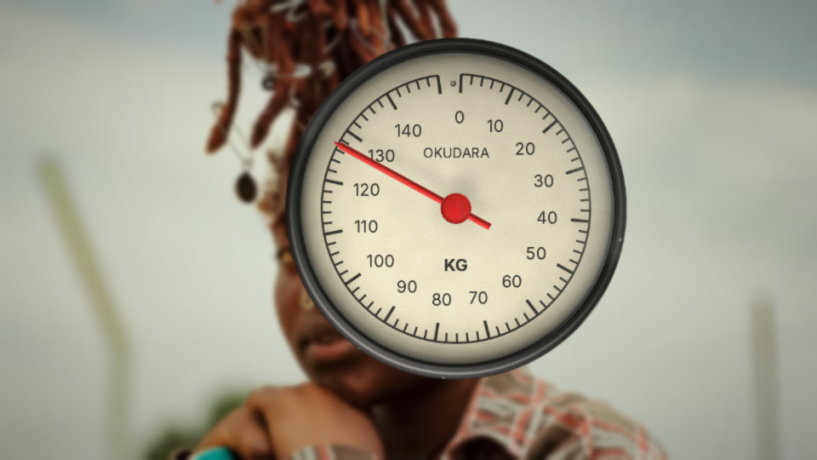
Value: 127 kg
